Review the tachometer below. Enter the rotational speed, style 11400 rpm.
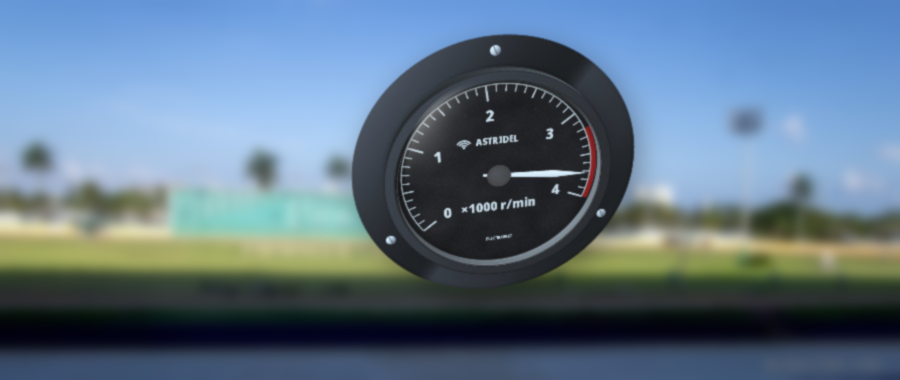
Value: 3700 rpm
